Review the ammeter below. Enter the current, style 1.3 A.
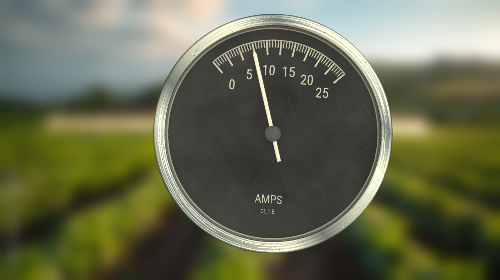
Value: 7.5 A
